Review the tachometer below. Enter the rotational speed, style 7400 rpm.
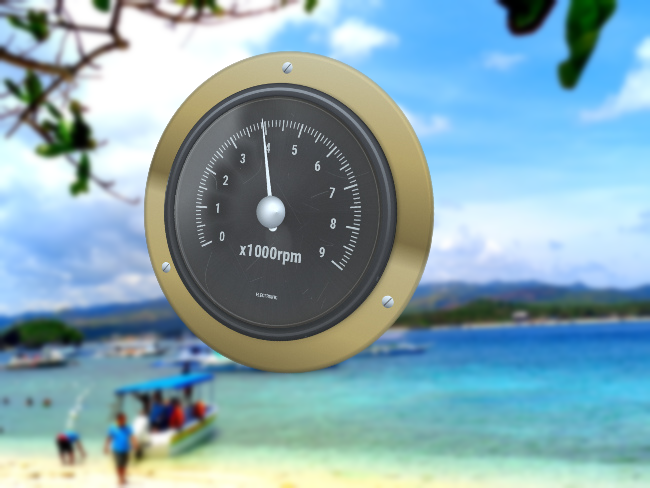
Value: 4000 rpm
